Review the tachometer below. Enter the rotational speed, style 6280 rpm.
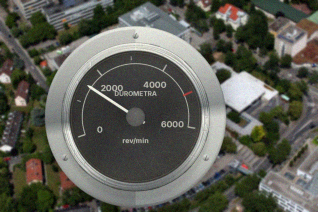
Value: 1500 rpm
